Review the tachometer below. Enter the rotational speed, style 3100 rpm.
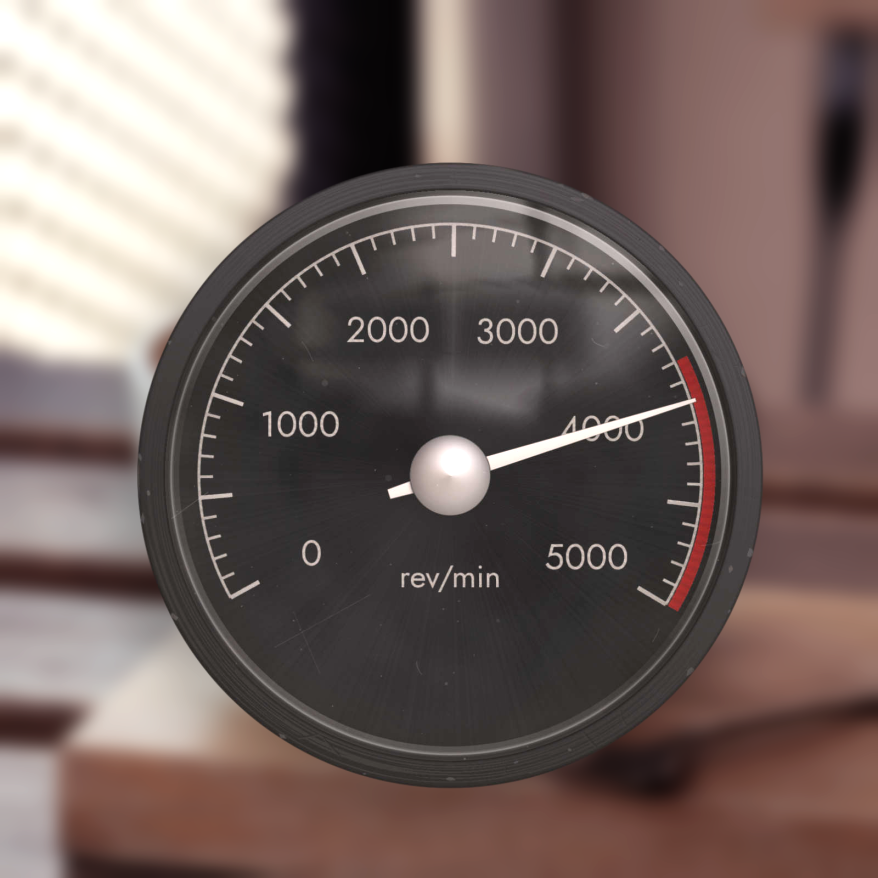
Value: 4000 rpm
